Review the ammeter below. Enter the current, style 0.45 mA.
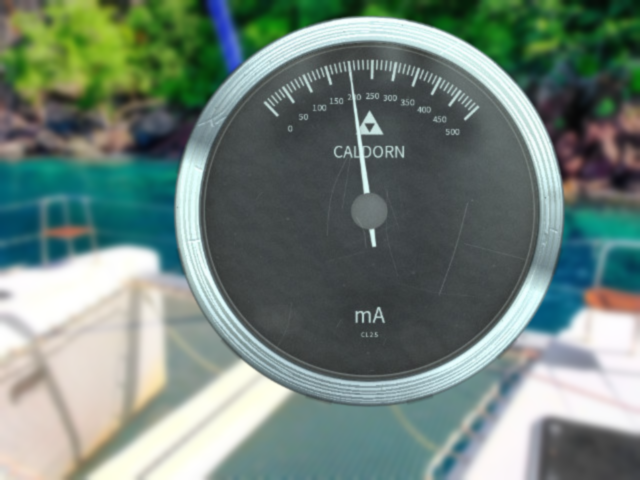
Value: 200 mA
